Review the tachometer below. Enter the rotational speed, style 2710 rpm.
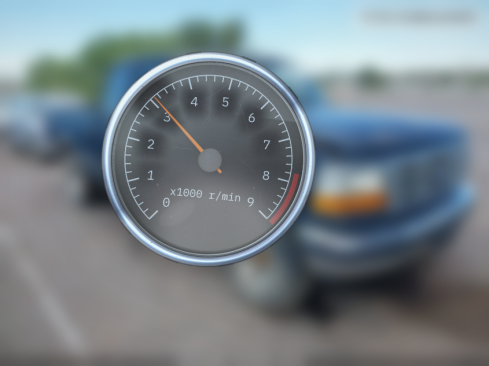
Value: 3100 rpm
